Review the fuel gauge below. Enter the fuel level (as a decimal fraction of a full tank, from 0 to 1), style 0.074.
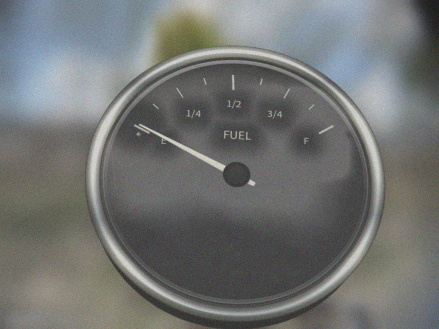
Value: 0
